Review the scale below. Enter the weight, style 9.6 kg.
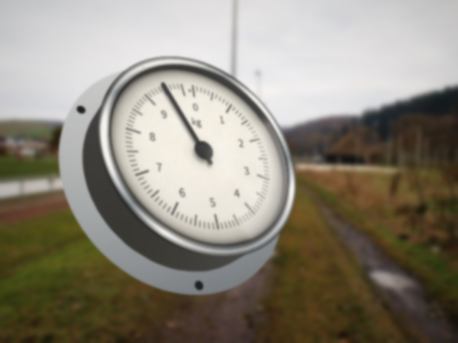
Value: 9.5 kg
